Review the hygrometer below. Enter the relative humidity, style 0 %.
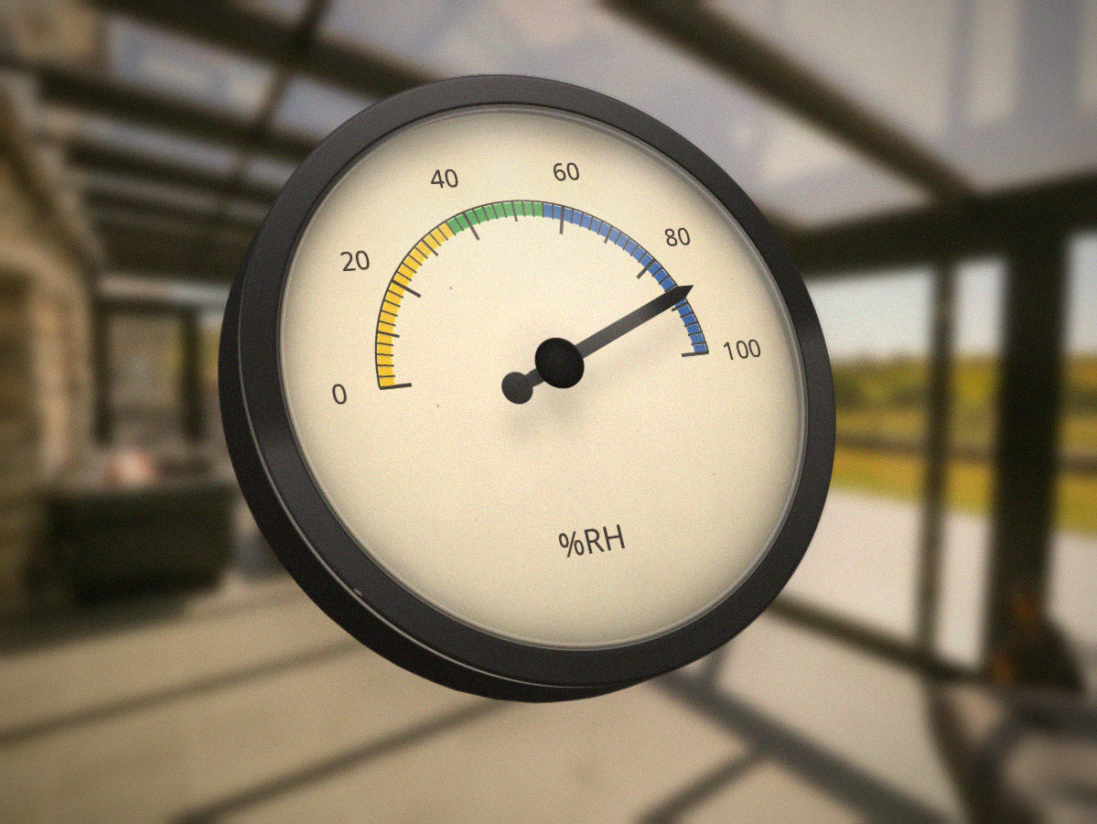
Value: 88 %
